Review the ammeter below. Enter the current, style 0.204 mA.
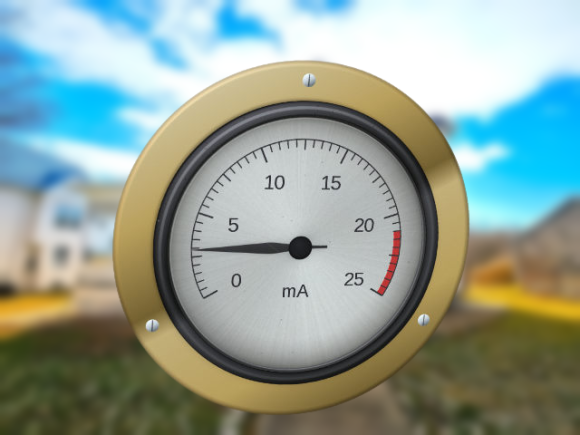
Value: 3 mA
